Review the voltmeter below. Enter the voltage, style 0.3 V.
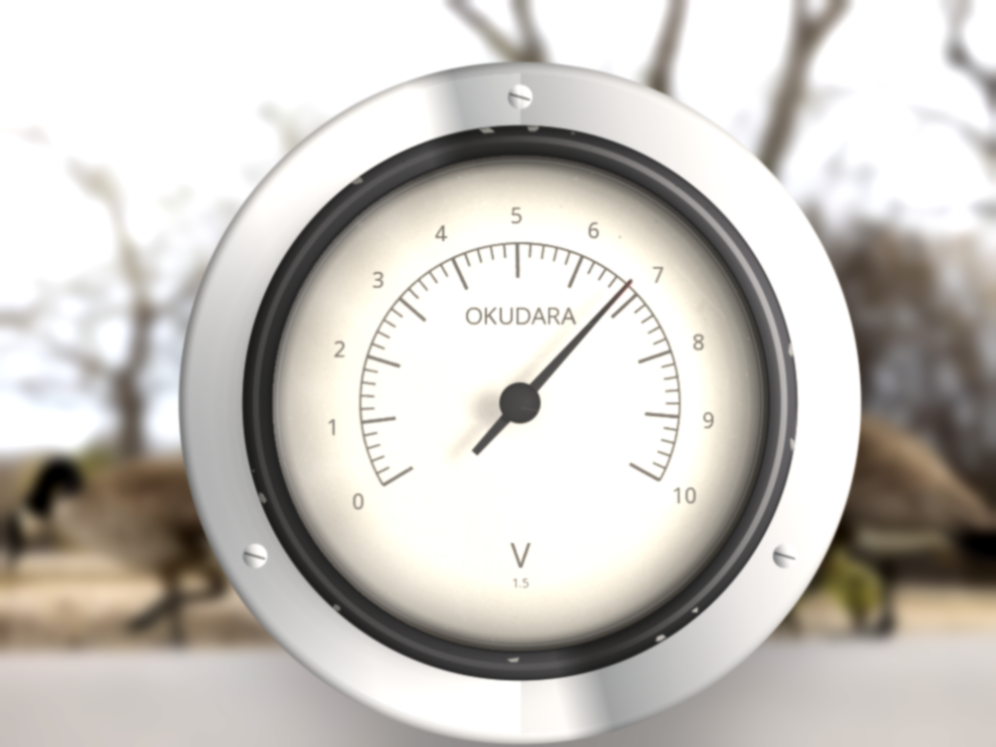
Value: 6.8 V
